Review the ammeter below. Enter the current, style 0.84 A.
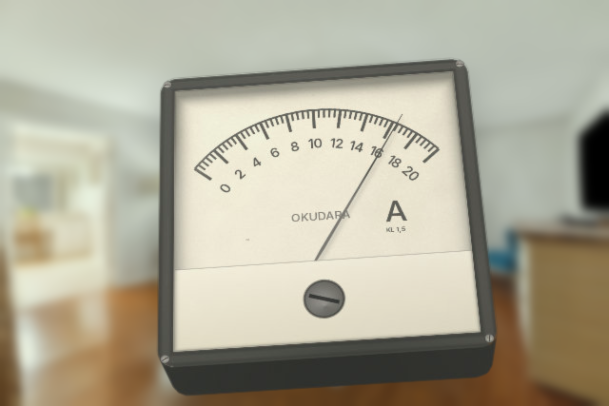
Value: 16.4 A
